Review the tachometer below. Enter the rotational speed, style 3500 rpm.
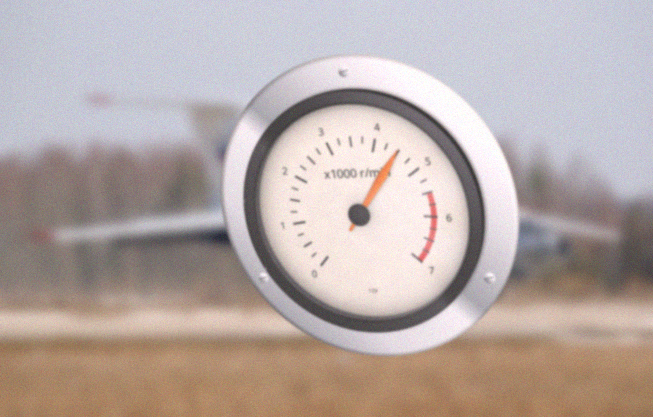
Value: 4500 rpm
